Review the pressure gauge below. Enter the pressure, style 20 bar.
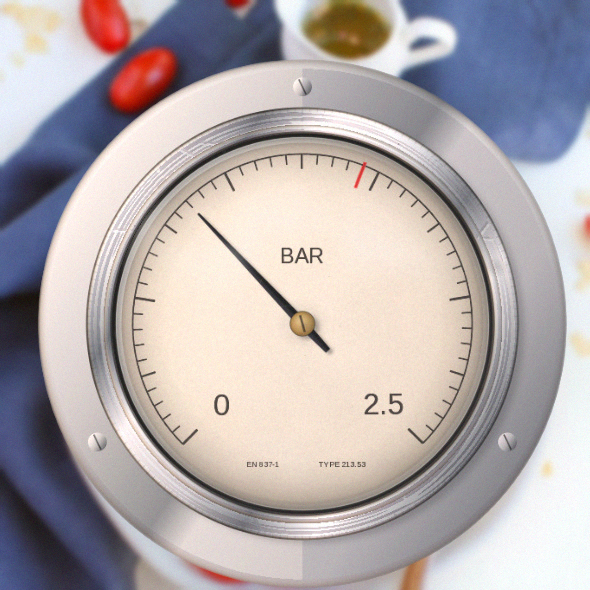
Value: 0.85 bar
